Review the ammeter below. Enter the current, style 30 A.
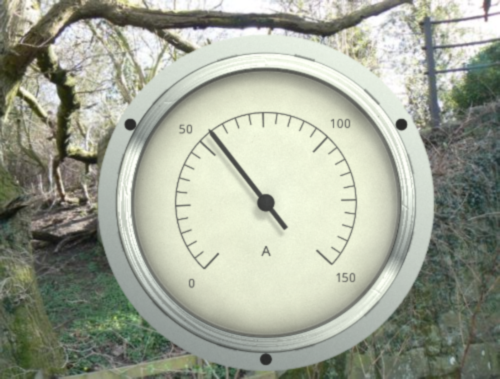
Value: 55 A
